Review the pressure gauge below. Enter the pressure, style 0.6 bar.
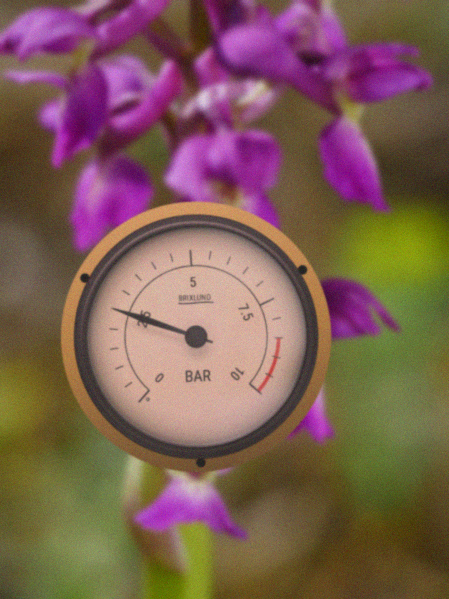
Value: 2.5 bar
